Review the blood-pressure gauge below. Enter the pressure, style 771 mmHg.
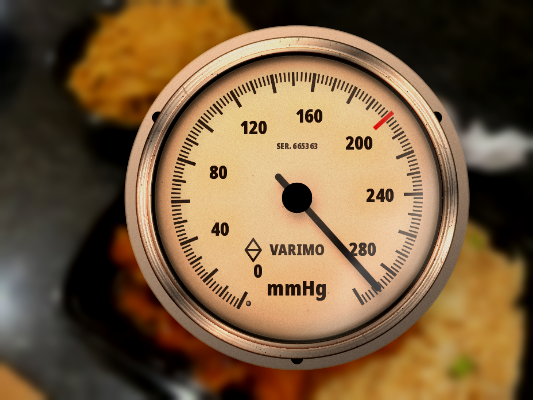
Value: 290 mmHg
